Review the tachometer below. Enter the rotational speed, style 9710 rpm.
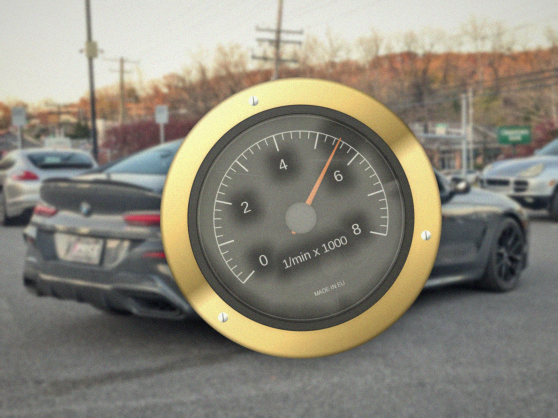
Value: 5500 rpm
